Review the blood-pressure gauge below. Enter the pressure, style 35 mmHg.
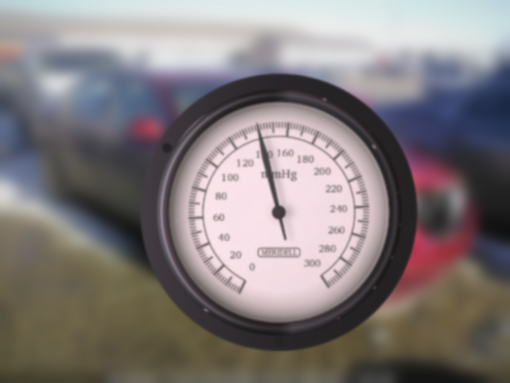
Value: 140 mmHg
